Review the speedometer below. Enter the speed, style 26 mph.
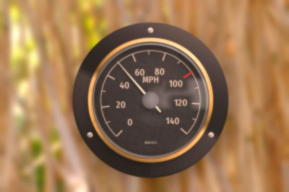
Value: 50 mph
